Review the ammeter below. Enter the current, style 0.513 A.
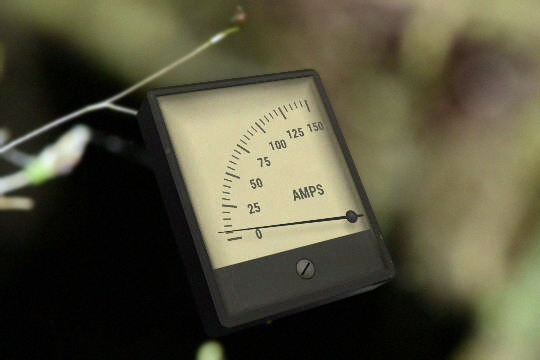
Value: 5 A
